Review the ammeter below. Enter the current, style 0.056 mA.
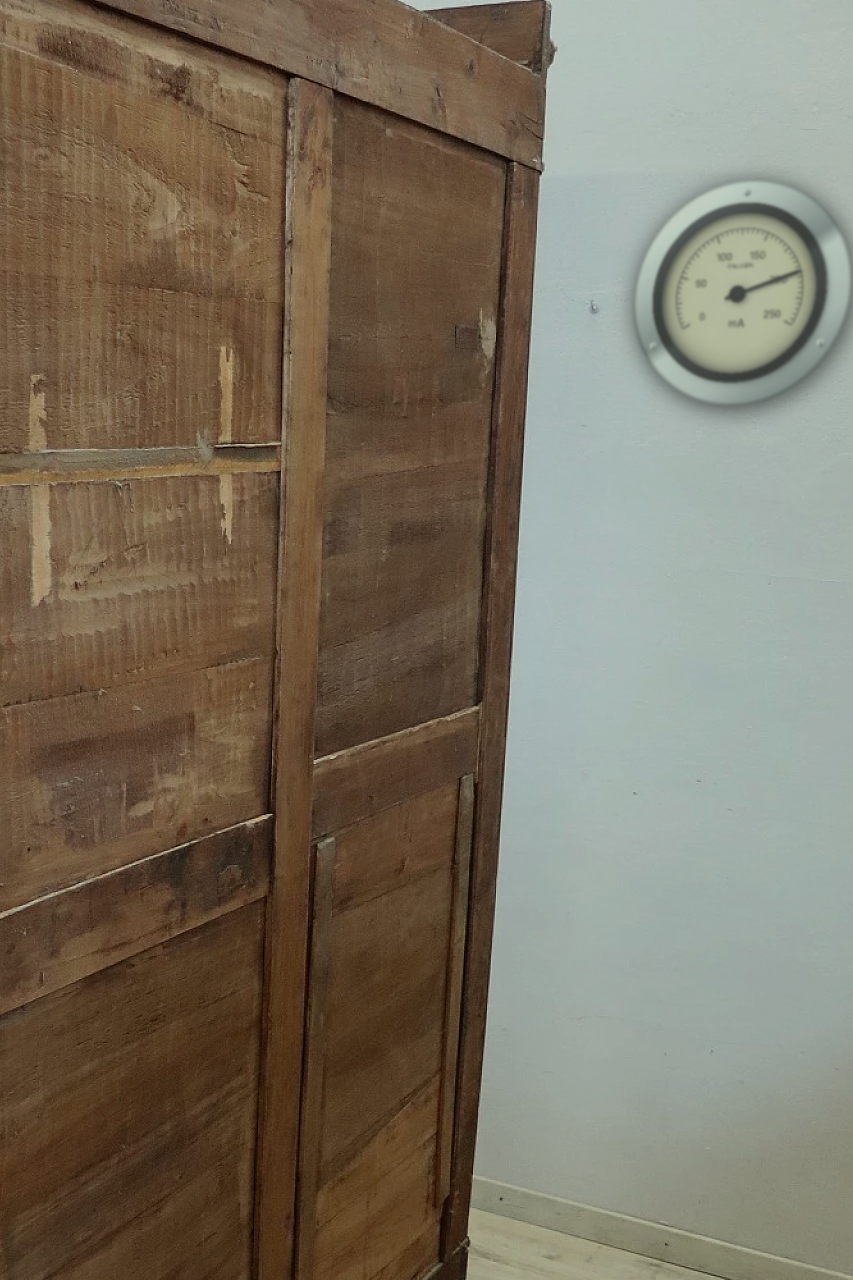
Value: 200 mA
